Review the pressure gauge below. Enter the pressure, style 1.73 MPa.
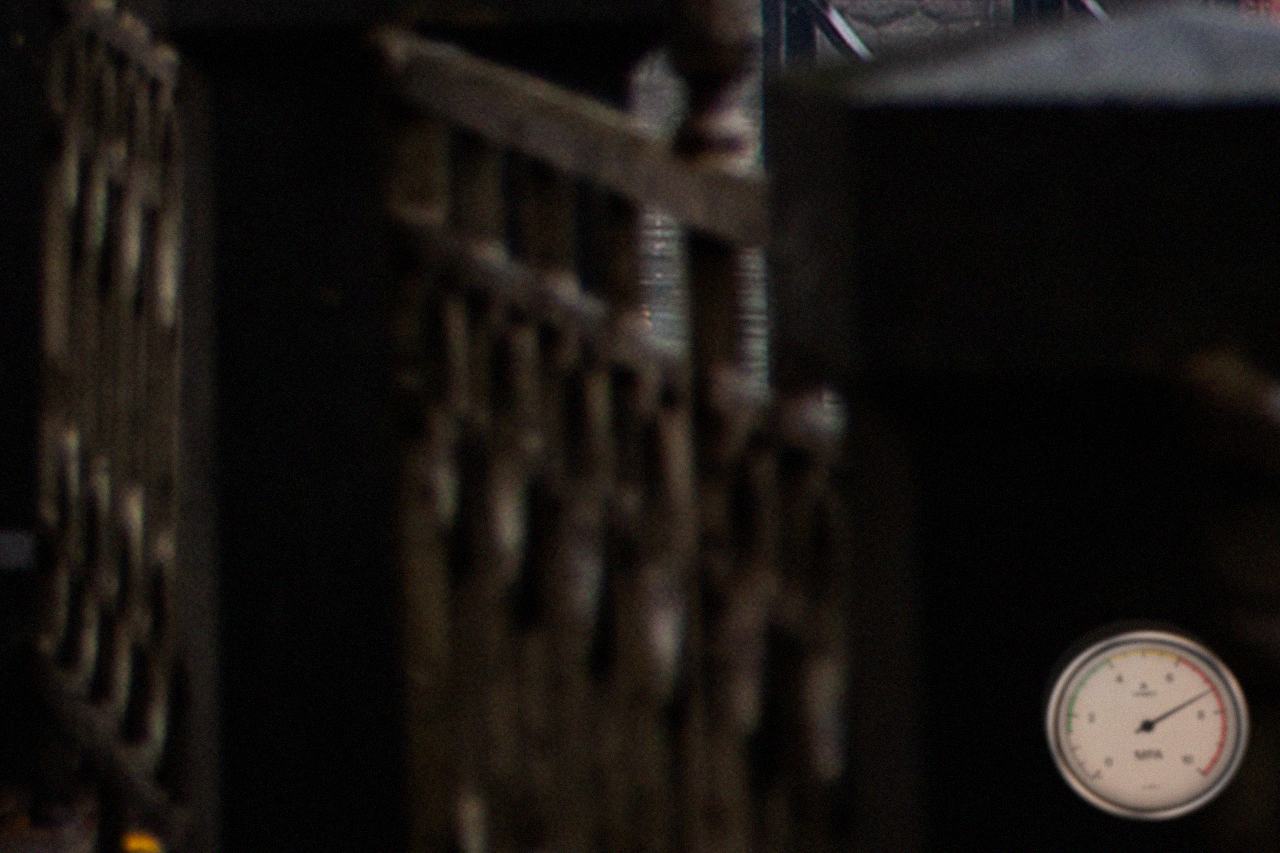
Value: 7.25 MPa
